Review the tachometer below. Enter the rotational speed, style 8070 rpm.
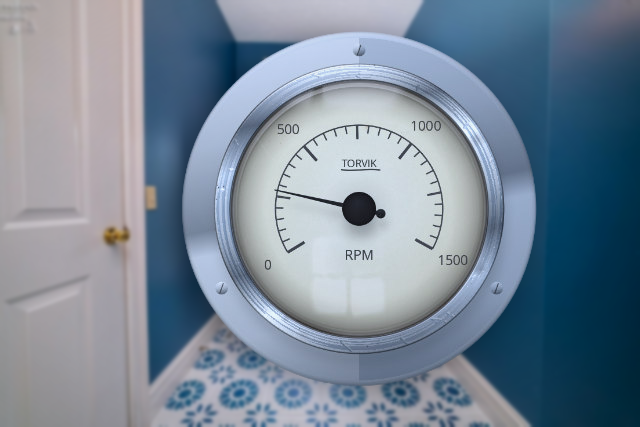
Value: 275 rpm
